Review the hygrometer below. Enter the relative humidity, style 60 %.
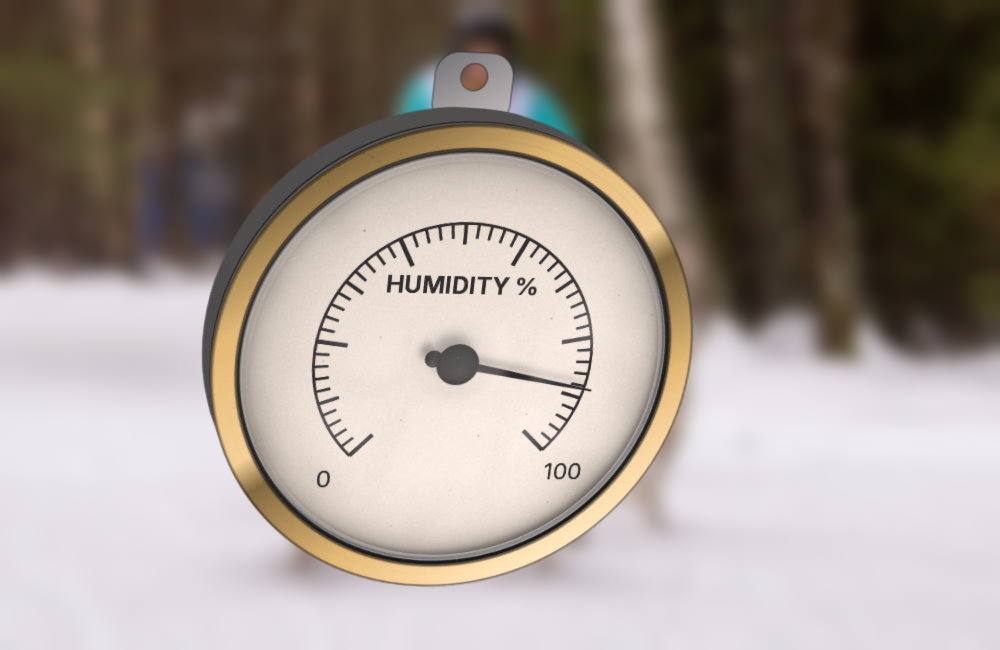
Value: 88 %
